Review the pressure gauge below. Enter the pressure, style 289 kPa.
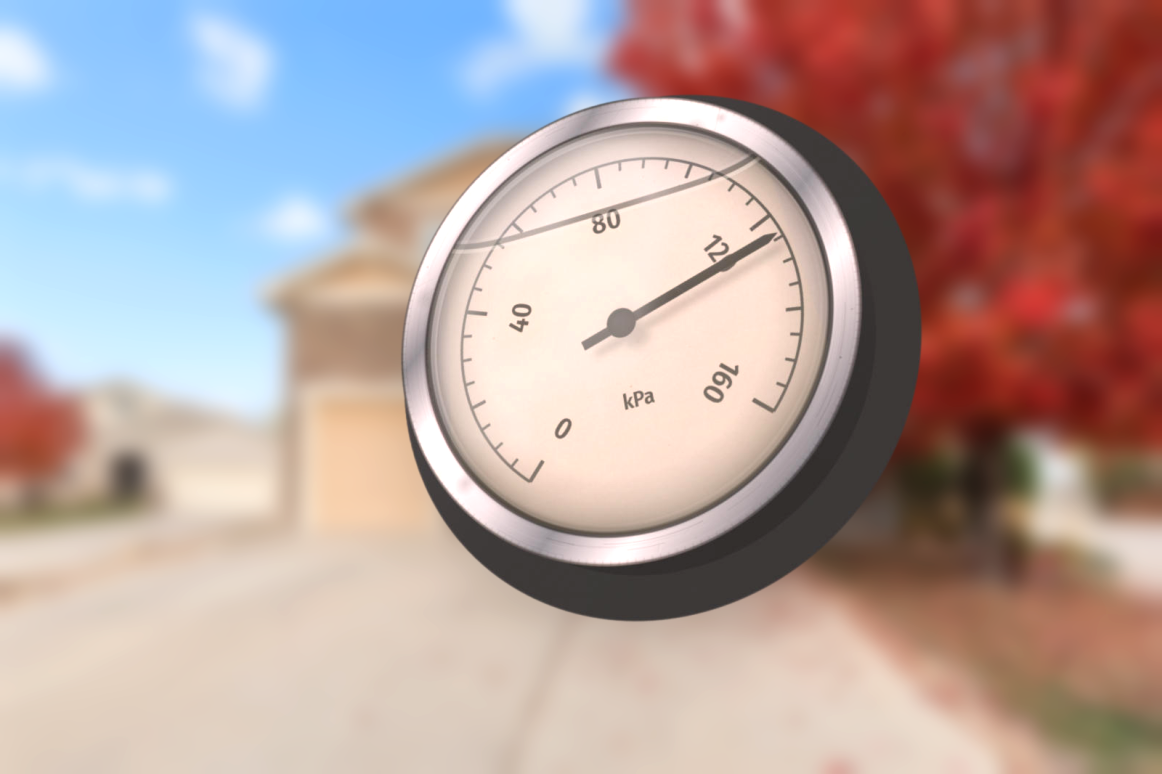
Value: 125 kPa
